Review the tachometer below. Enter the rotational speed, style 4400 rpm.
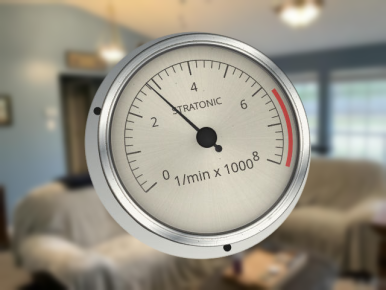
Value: 2800 rpm
